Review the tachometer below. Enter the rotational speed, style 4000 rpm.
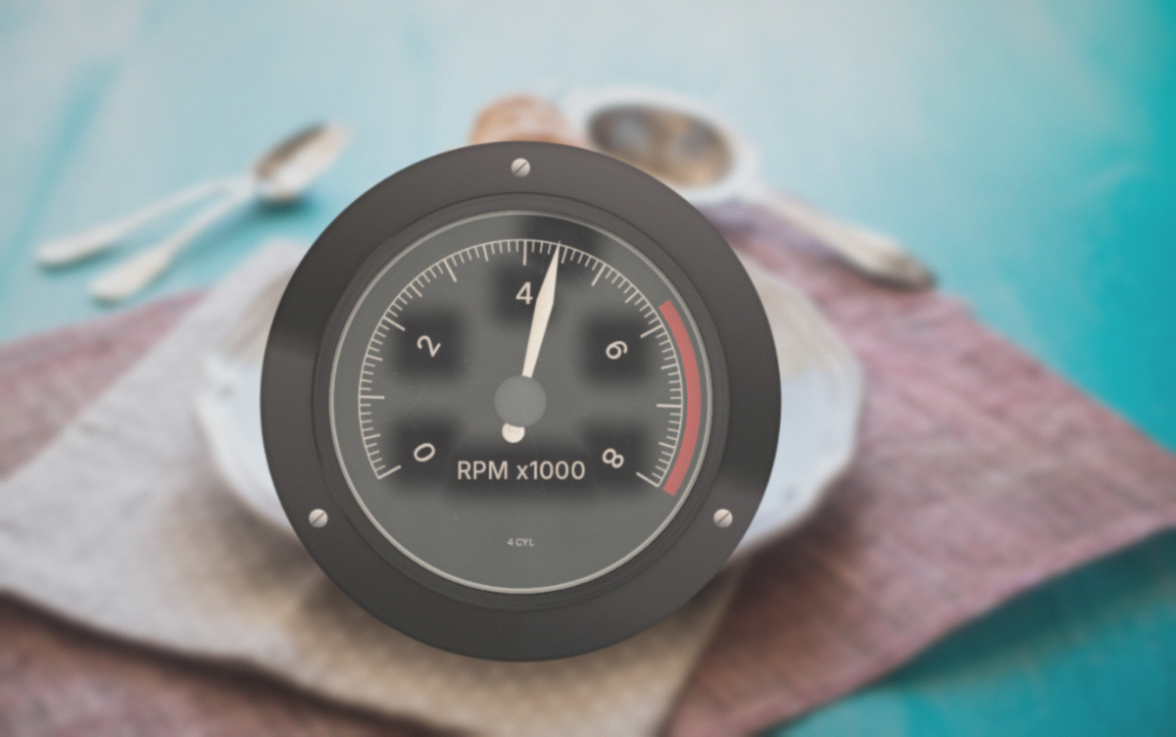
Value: 4400 rpm
